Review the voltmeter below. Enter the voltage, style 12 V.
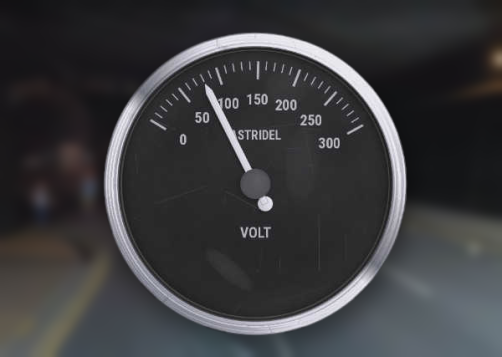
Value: 80 V
